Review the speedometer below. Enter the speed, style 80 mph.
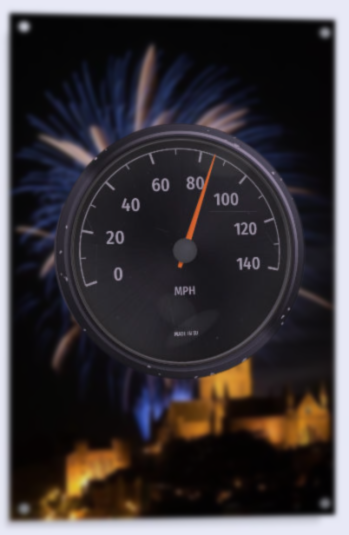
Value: 85 mph
